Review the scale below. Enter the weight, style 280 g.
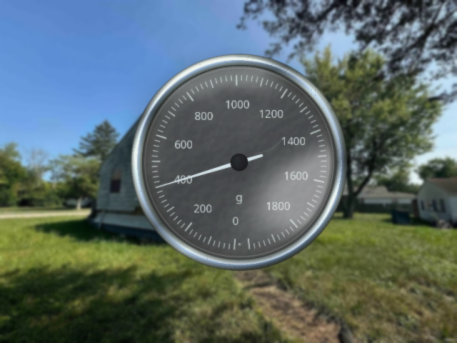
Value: 400 g
